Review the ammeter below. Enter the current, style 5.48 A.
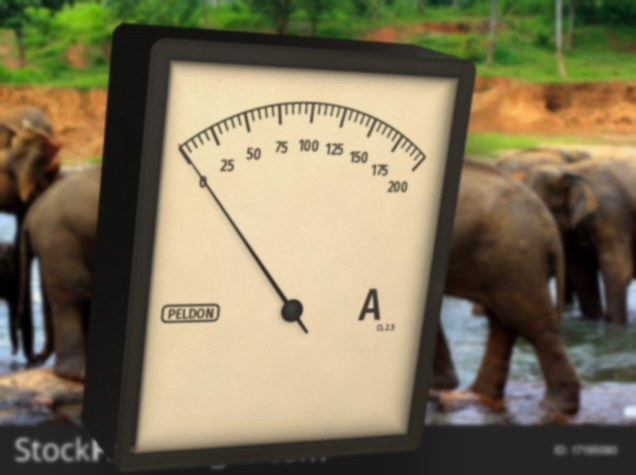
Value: 0 A
